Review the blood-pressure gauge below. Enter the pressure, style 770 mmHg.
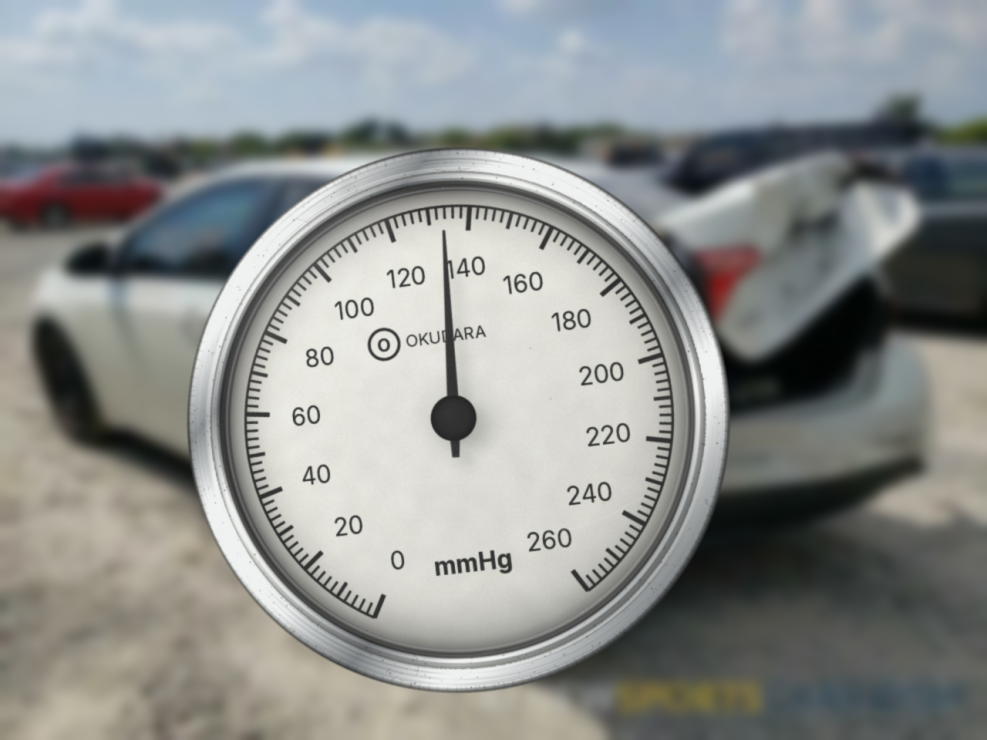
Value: 134 mmHg
